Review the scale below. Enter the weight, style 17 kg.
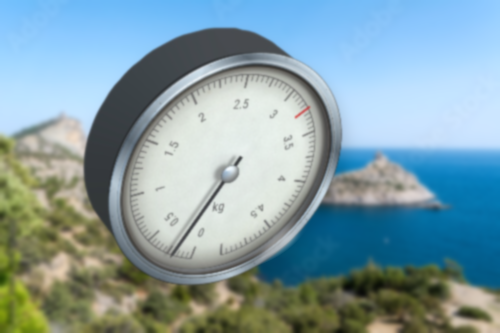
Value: 0.25 kg
